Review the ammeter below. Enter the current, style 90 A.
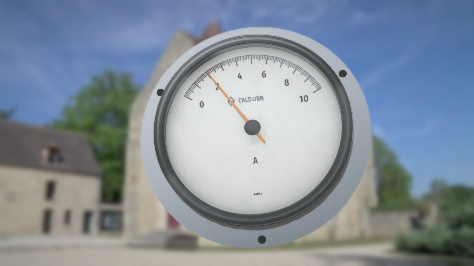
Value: 2 A
